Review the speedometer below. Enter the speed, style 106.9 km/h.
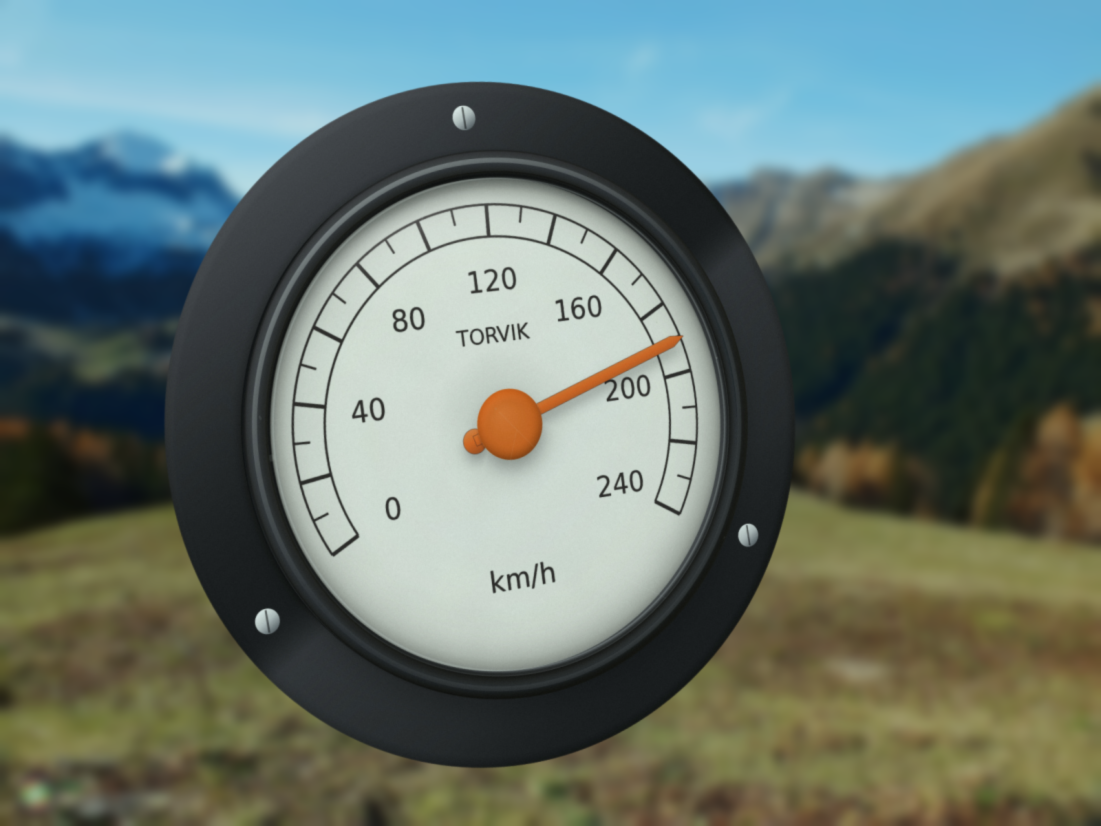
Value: 190 km/h
